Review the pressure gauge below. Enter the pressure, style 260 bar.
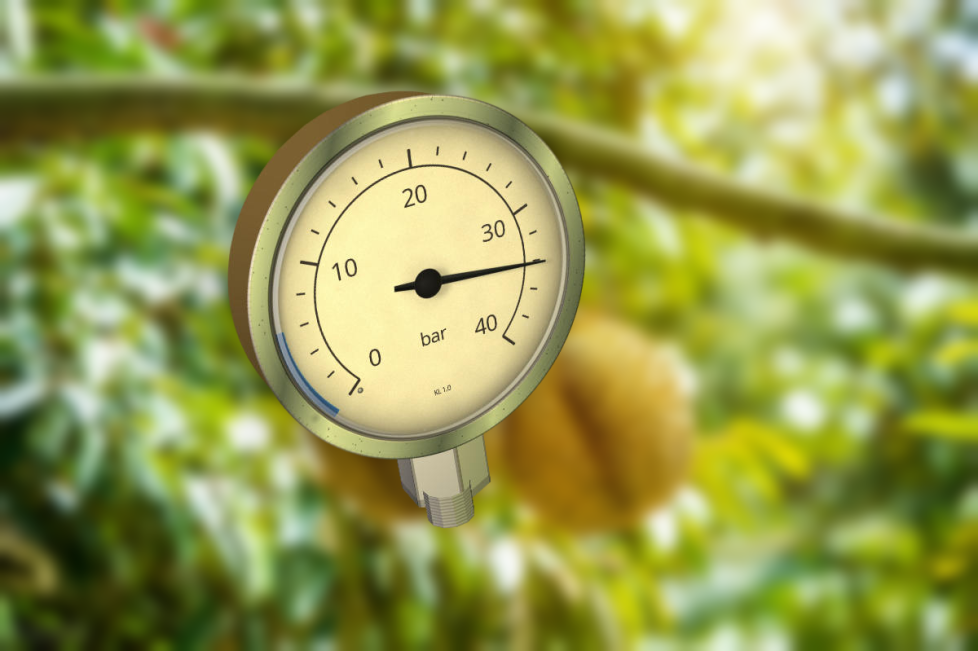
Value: 34 bar
